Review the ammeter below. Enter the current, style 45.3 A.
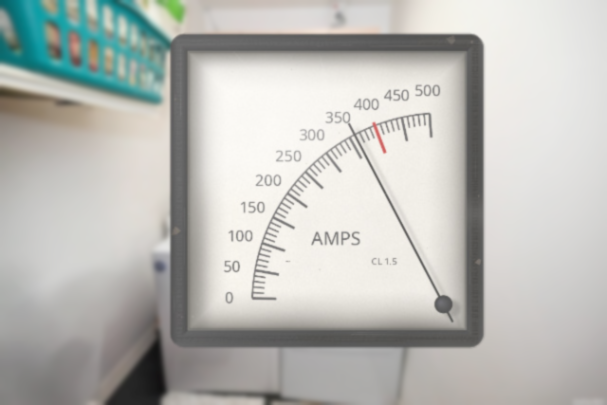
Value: 360 A
